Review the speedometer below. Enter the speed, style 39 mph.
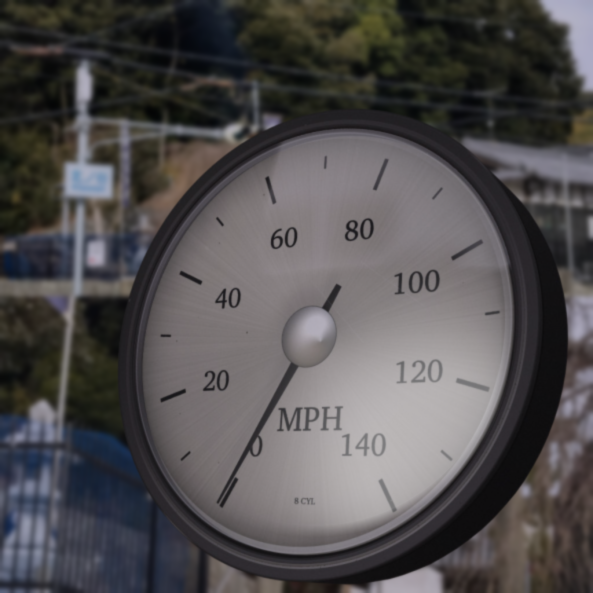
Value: 0 mph
